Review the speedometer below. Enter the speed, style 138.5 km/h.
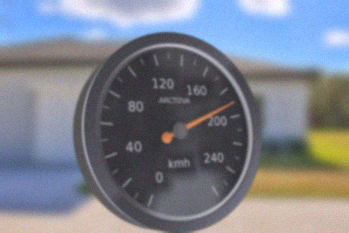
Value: 190 km/h
